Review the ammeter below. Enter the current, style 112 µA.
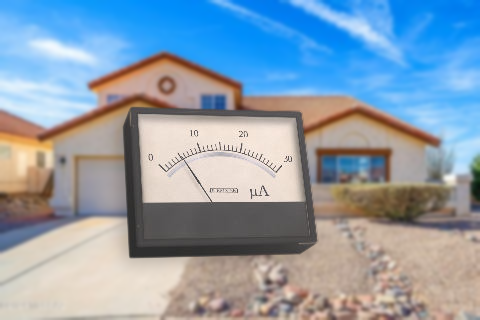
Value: 5 µA
